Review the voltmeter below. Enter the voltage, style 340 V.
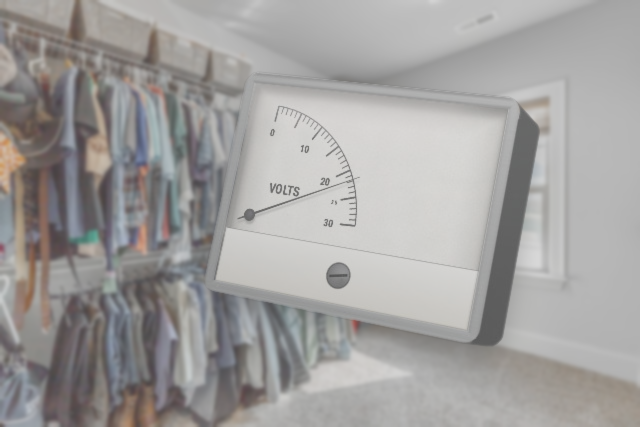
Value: 22 V
